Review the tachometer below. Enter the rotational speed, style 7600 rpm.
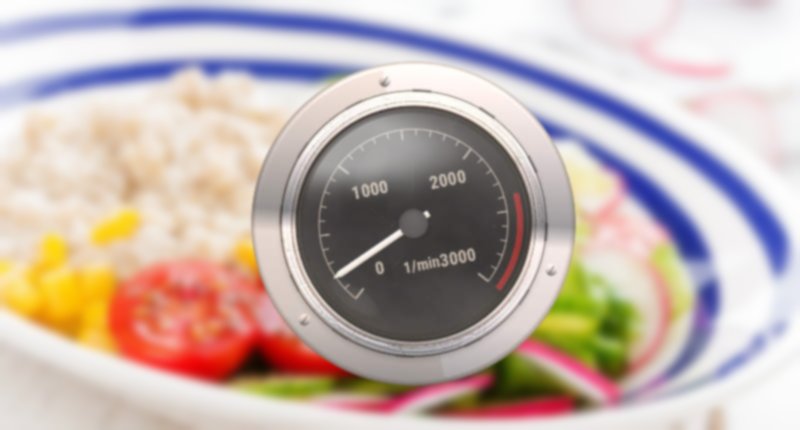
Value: 200 rpm
